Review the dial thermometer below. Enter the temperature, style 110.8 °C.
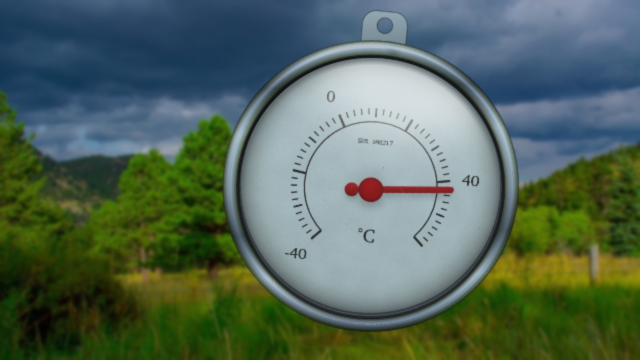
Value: 42 °C
